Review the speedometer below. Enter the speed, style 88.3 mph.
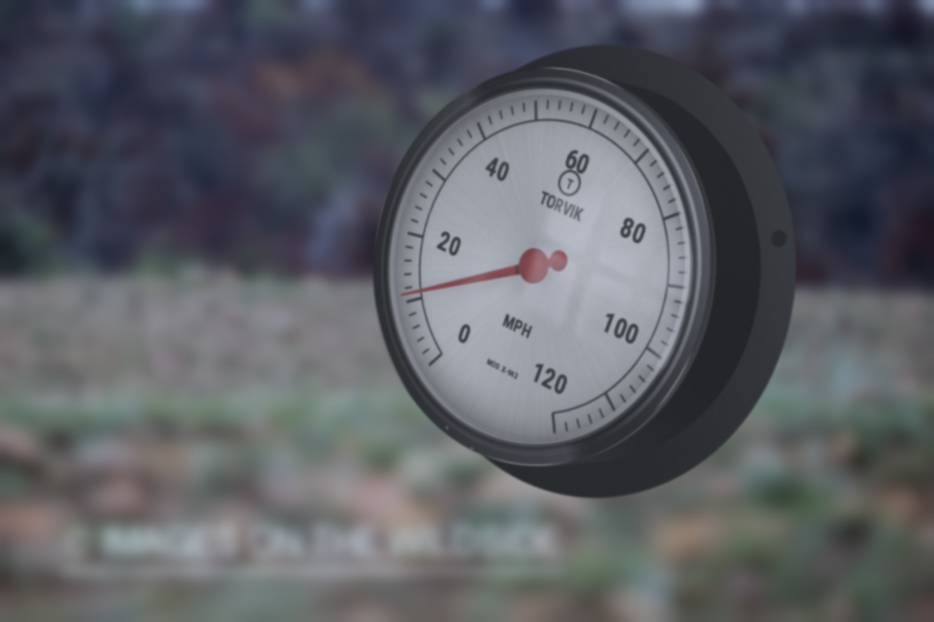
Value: 11 mph
